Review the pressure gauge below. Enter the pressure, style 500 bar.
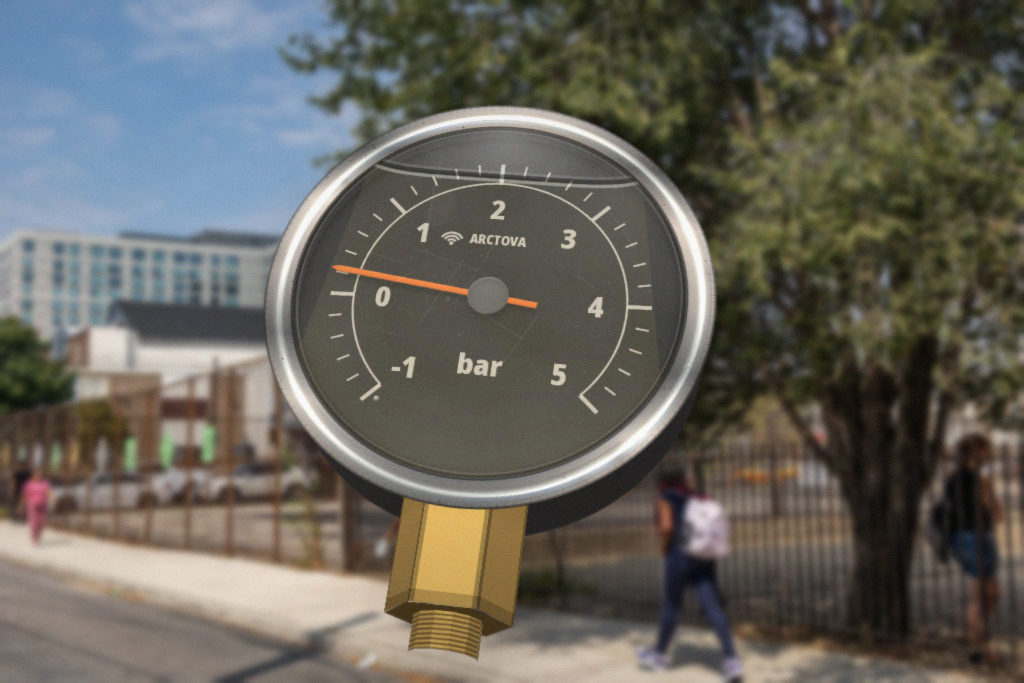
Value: 0.2 bar
